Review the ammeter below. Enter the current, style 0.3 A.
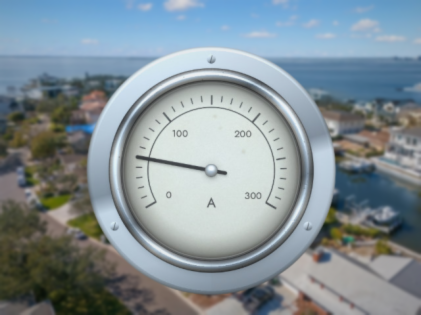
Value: 50 A
